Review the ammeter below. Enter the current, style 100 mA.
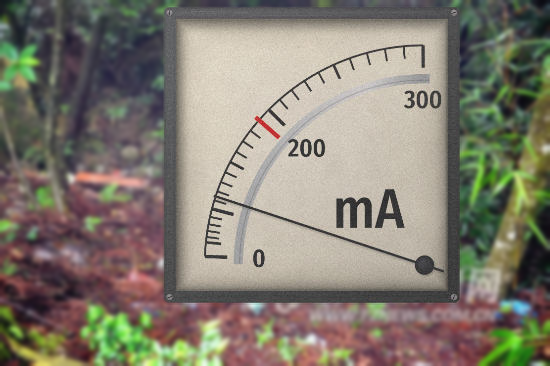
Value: 115 mA
